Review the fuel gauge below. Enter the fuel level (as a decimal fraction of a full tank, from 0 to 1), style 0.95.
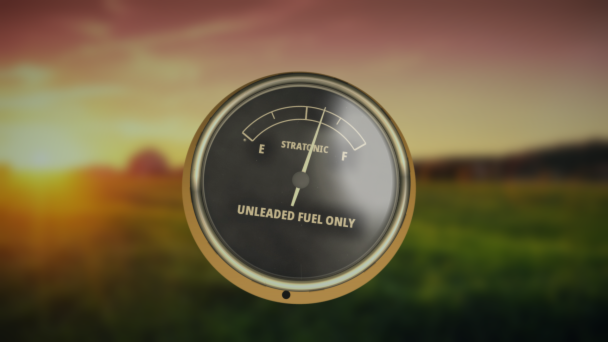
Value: 0.625
